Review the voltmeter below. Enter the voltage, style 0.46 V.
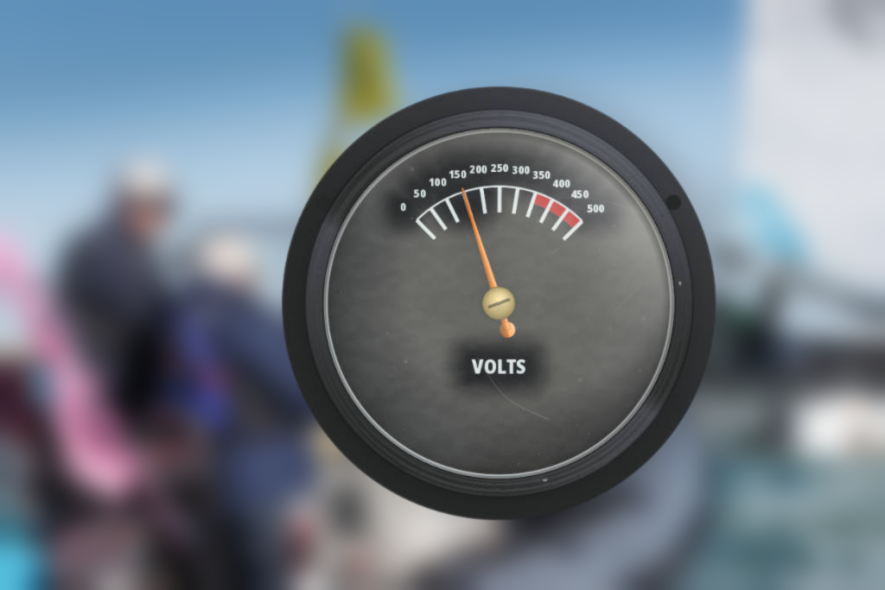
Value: 150 V
